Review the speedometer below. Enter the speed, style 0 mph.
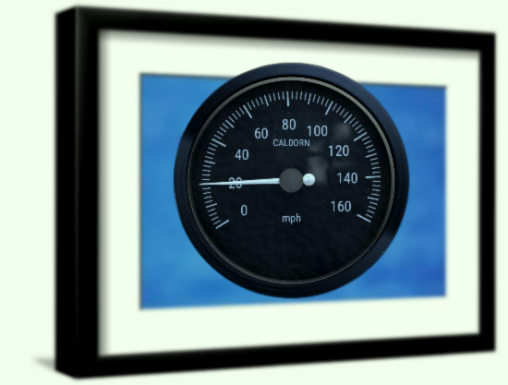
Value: 20 mph
